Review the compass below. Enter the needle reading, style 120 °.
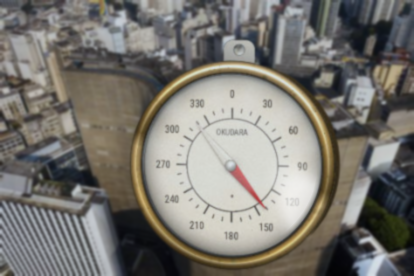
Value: 140 °
